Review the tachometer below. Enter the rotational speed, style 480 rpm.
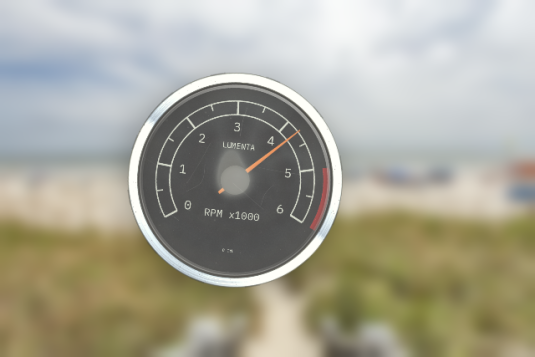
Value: 4250 rpm
